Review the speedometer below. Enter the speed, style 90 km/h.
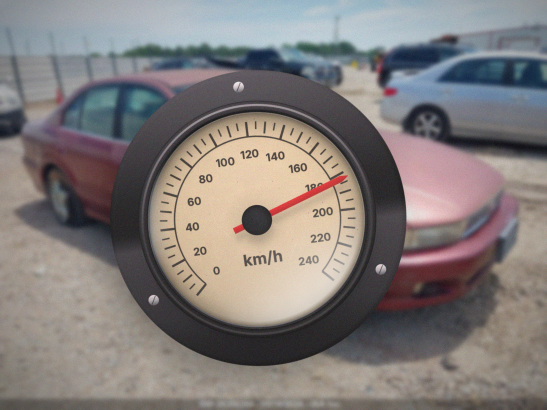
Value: 182.5 km/h
